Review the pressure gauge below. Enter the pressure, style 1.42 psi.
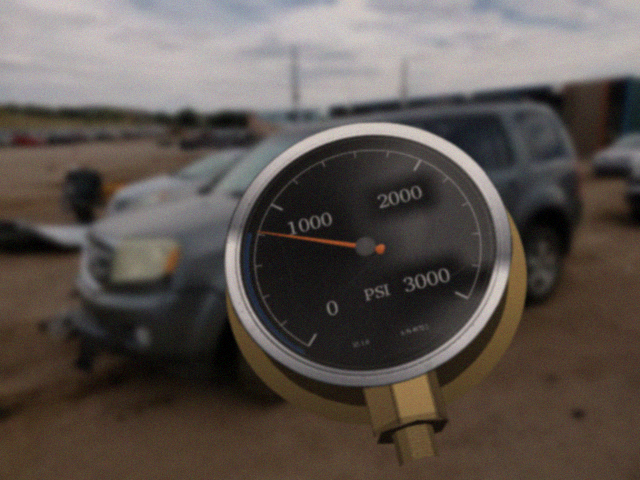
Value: 800 psi
